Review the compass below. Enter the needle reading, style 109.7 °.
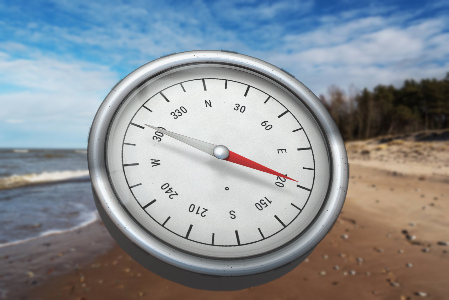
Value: 120 °
